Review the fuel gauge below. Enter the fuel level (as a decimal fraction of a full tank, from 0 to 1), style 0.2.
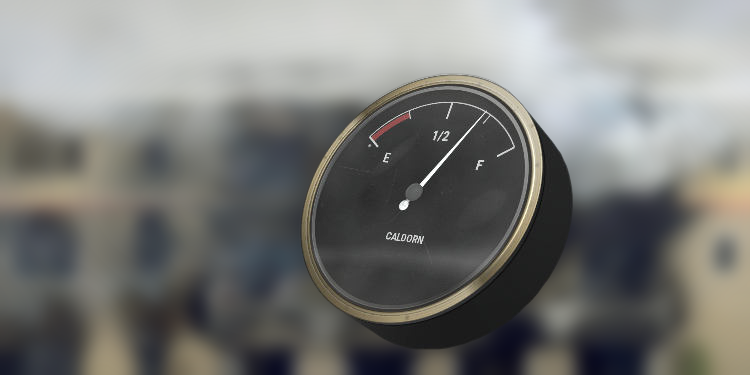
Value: 0.75
